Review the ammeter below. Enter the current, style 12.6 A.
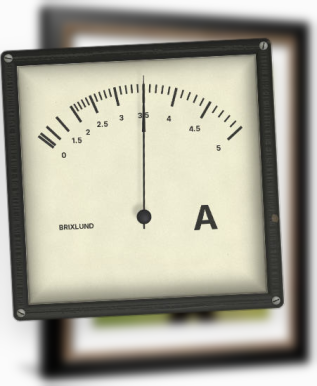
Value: 3.5 A
